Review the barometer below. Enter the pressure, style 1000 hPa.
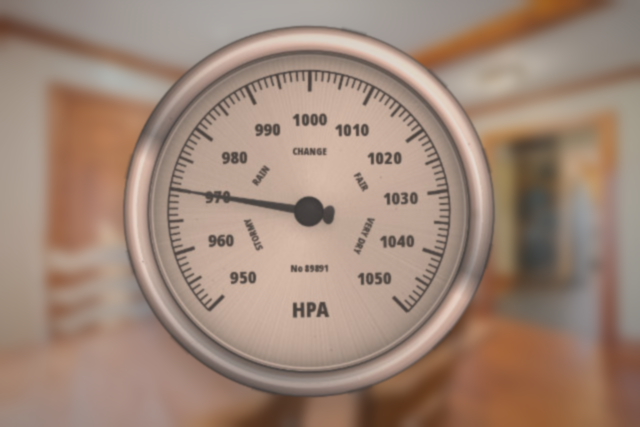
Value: 970 hPa
